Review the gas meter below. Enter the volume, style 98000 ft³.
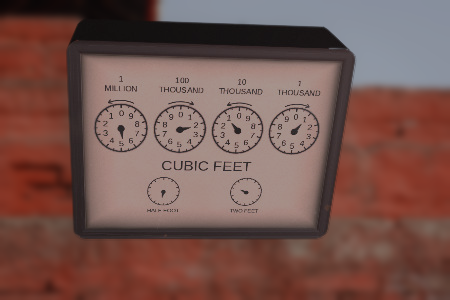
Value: 521100 ft³
